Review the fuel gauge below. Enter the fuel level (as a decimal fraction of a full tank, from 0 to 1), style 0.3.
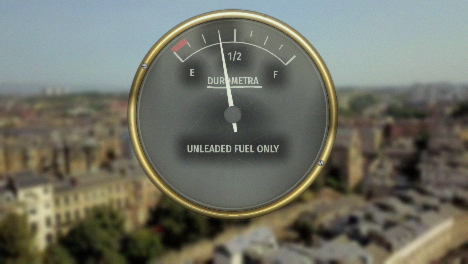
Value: 0.375
